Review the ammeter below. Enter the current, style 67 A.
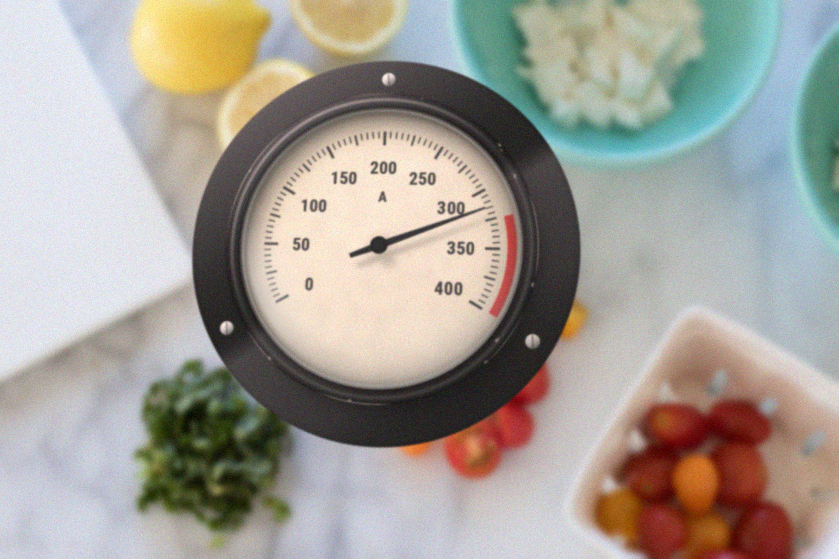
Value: 315 A
